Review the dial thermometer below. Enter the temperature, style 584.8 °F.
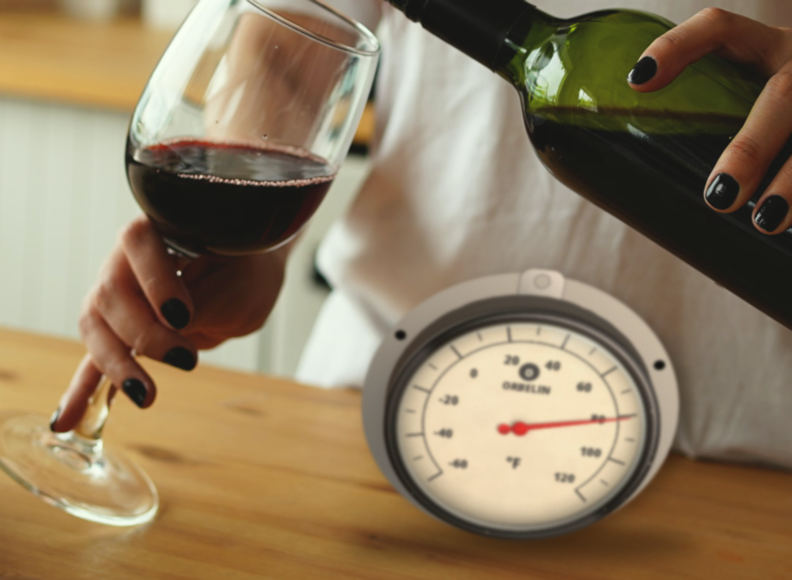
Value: 80 °F
